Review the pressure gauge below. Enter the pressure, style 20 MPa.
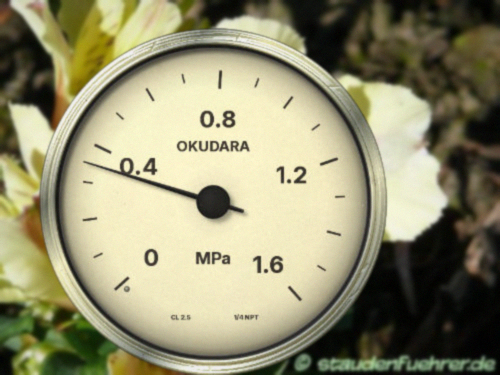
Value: 0.35 MPa
